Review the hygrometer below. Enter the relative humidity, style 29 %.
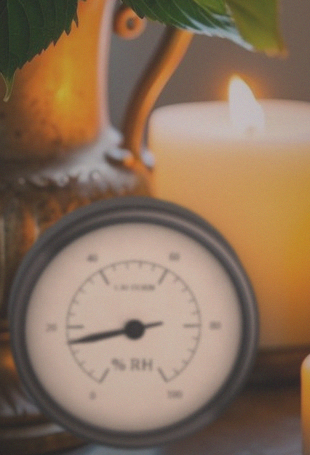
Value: 16 %
